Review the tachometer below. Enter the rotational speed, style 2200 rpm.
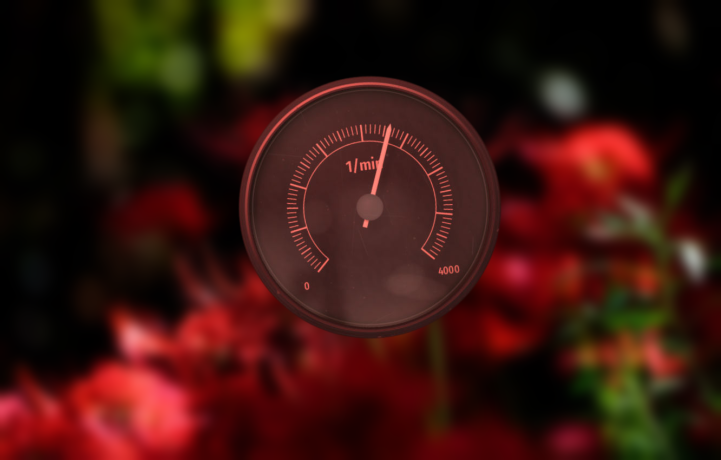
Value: 2300 rpm
